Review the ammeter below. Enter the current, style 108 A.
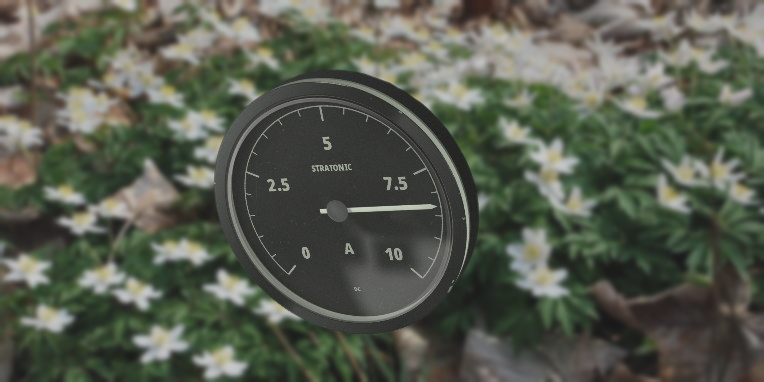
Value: 8.25 A
